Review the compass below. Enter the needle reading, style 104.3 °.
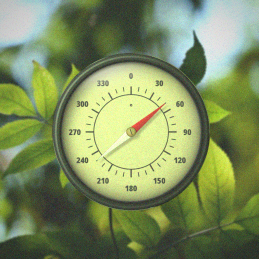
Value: 50 °
